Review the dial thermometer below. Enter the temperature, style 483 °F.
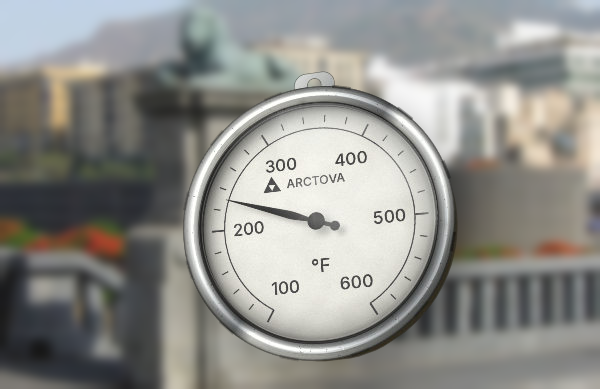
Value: 230 °F
